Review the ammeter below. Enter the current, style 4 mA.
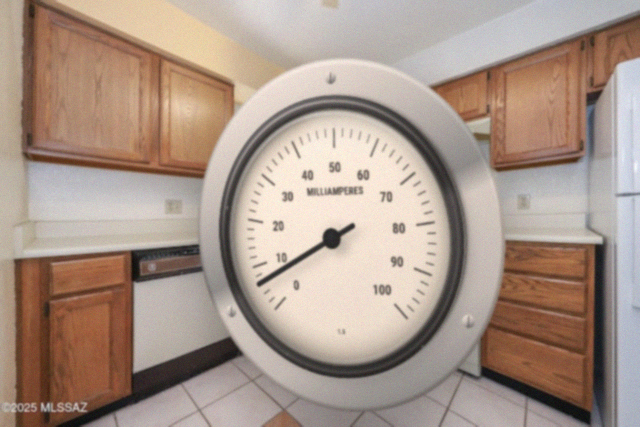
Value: 6 mA
